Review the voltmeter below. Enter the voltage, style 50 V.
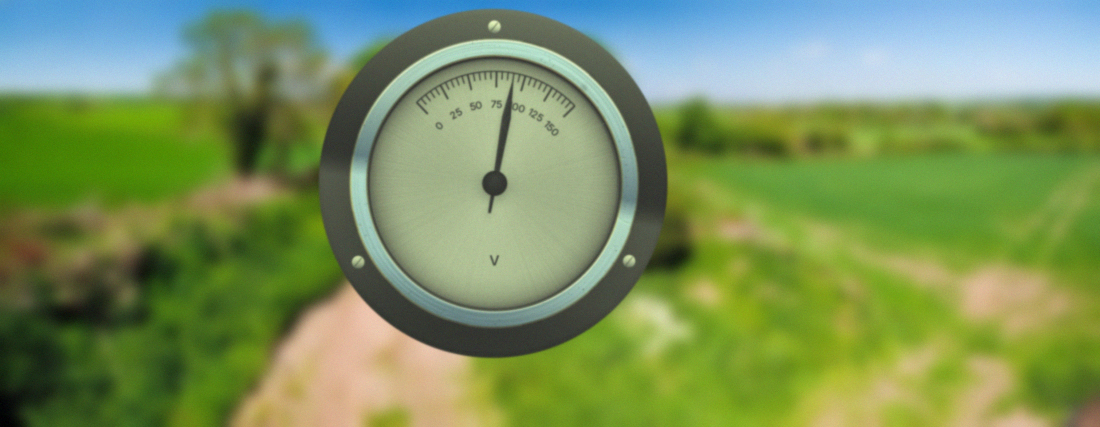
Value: 90 V
